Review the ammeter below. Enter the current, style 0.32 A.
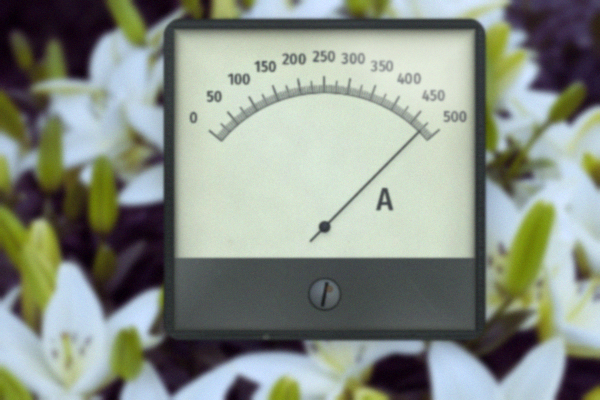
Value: 475 A
